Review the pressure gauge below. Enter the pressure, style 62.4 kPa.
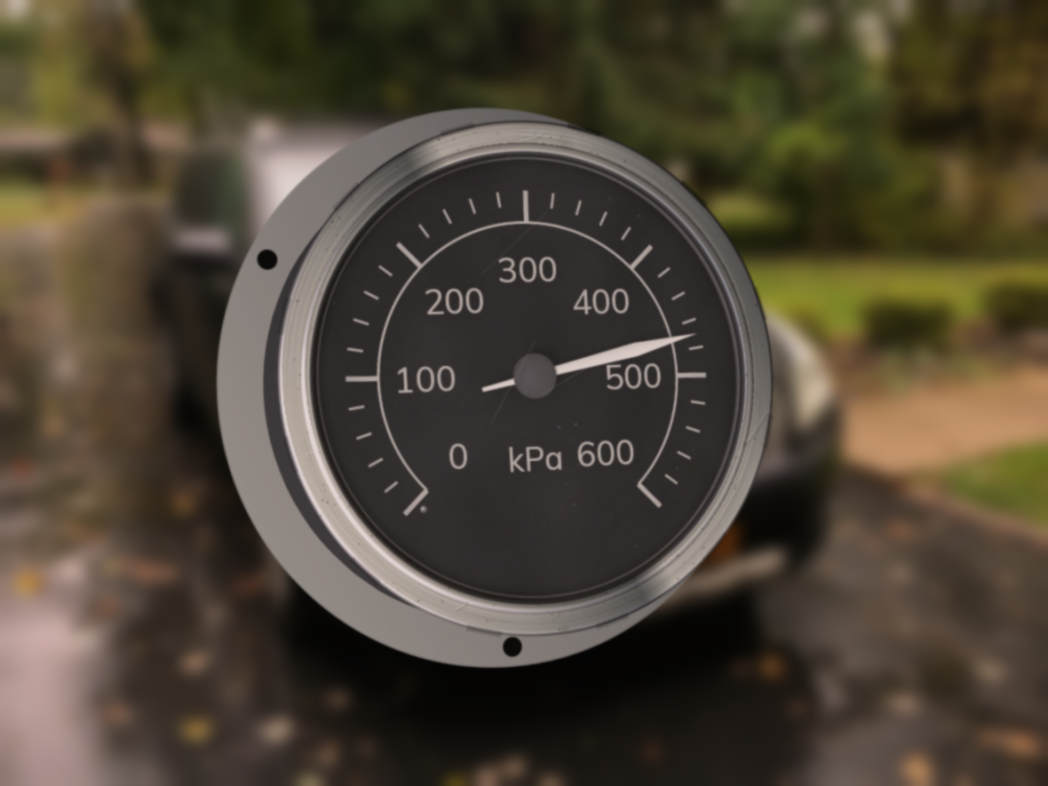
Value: 470 kPa
